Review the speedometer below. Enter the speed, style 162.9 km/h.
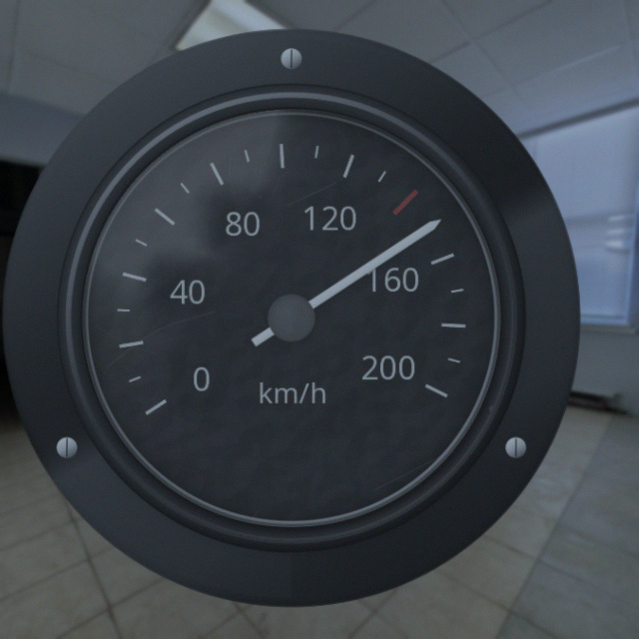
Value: 150 km/h
